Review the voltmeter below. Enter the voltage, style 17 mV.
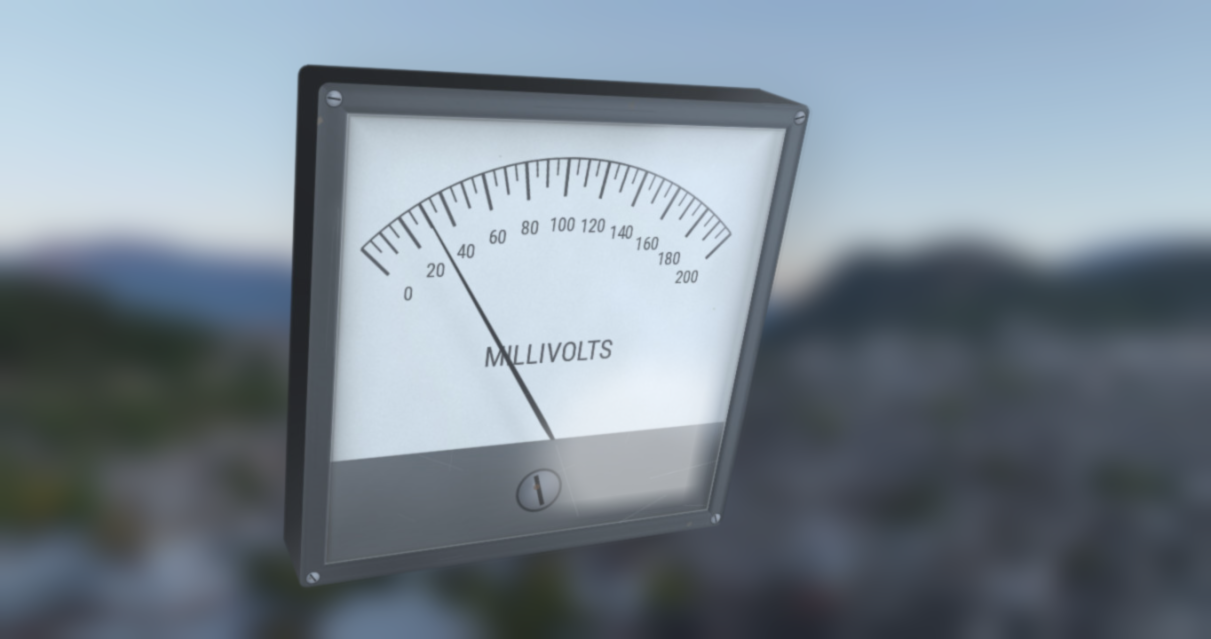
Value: 30 mV
